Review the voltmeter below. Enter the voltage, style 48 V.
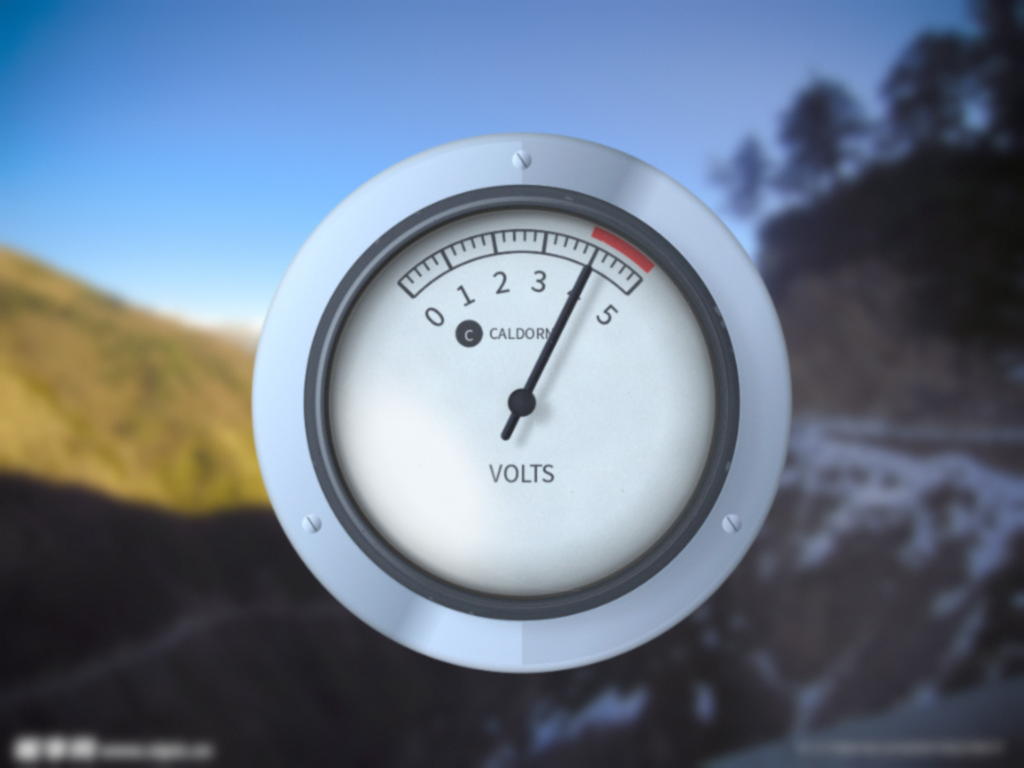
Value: 4 V
